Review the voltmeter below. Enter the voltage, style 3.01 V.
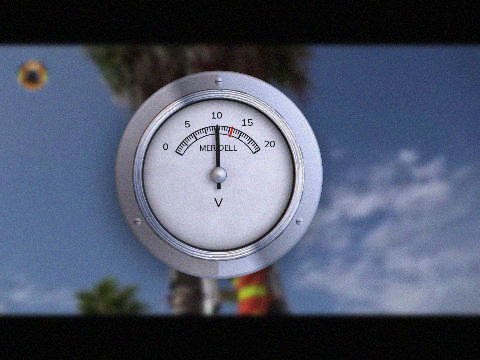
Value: 10 V
